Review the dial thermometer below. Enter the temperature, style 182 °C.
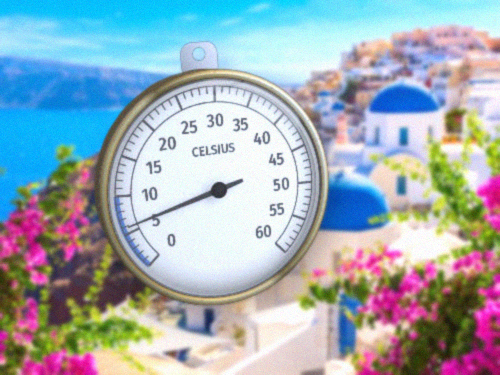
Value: 6 °C
